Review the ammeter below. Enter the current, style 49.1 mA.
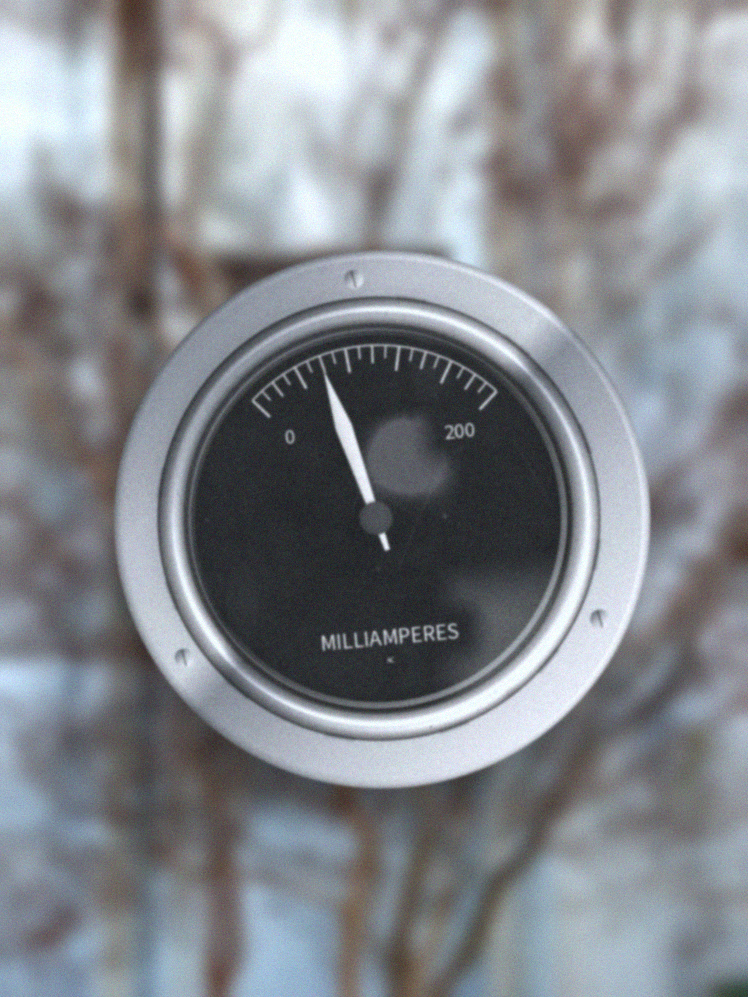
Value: 60 mA
